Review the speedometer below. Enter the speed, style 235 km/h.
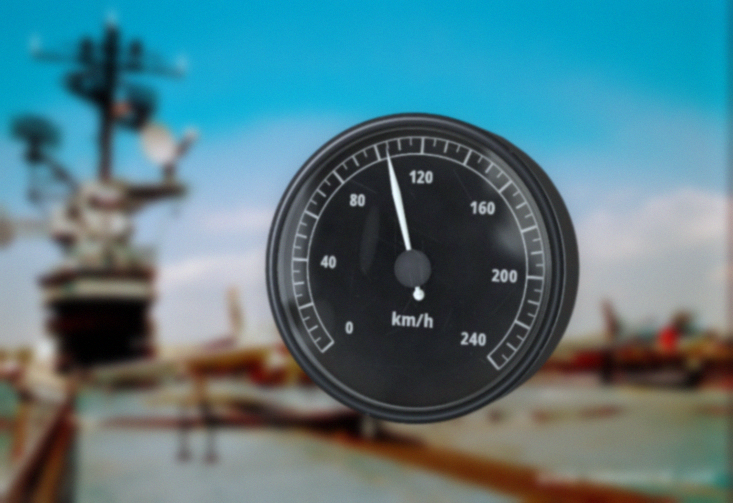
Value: 105 km/h
